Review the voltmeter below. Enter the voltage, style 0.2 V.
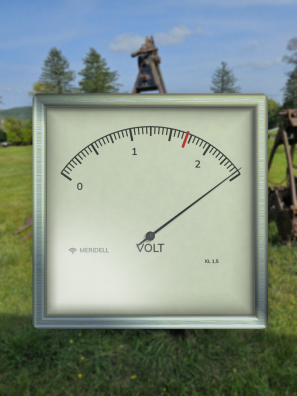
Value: 2.45 V
